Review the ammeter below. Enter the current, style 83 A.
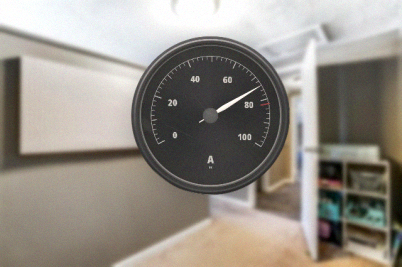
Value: 74 A
